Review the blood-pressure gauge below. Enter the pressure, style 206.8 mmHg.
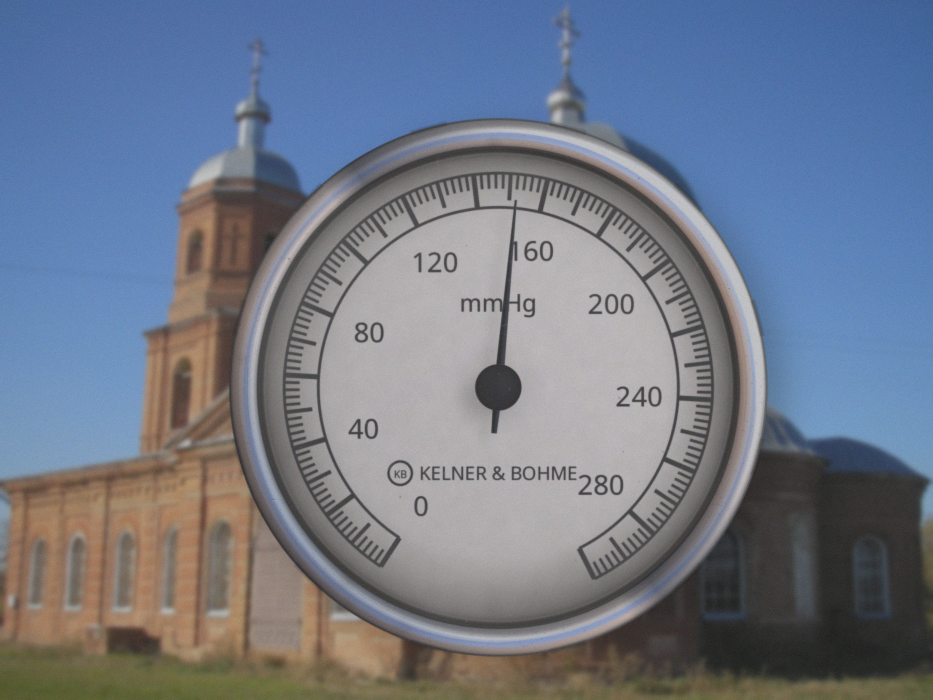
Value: 152 mmHg
